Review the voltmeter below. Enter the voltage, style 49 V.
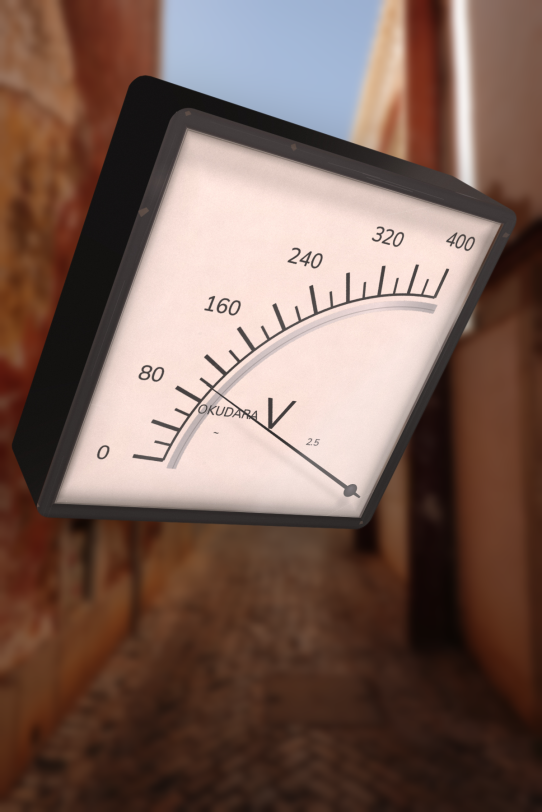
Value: 100 V
